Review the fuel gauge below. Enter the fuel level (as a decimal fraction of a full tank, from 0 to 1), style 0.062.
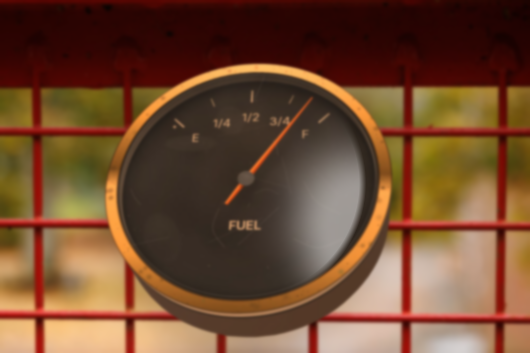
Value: 0.875
